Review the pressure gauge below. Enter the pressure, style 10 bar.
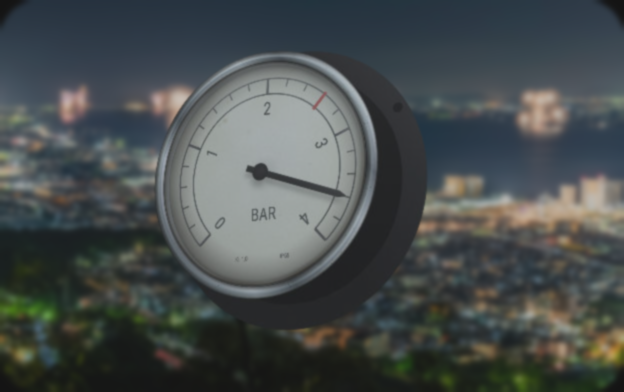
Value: 3.6 bar
